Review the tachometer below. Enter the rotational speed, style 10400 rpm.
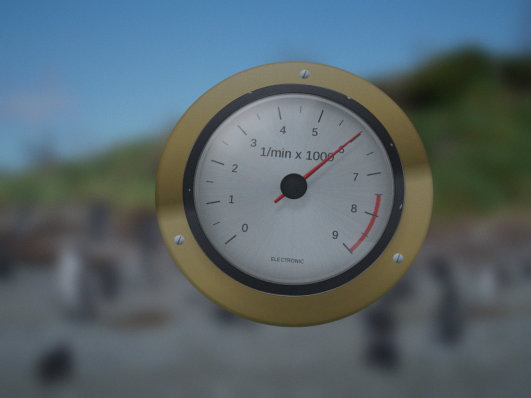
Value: 6000 rpm
